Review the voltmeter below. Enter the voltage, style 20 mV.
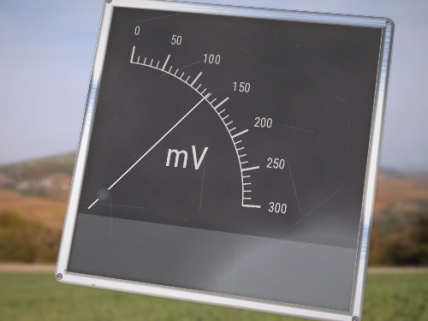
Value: 130 mV
